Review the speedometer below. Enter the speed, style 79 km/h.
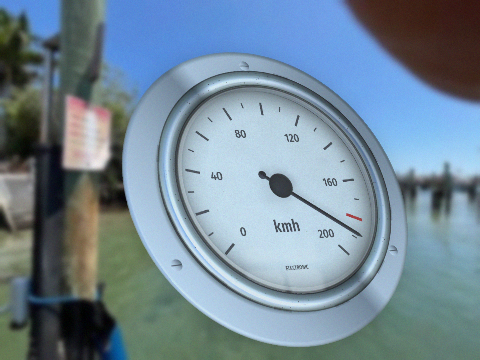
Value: 190 km/h
